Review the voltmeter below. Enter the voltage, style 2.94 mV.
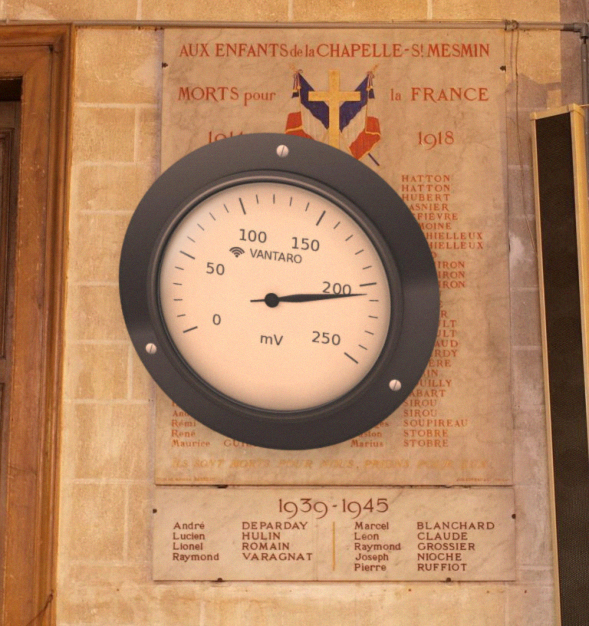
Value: 205 mV
